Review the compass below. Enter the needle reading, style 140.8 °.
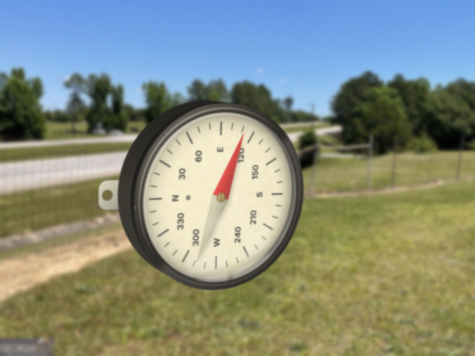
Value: 110 °
